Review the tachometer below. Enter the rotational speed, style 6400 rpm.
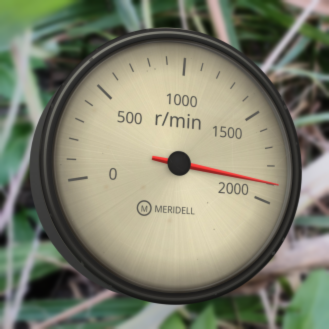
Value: 1900 rpm
